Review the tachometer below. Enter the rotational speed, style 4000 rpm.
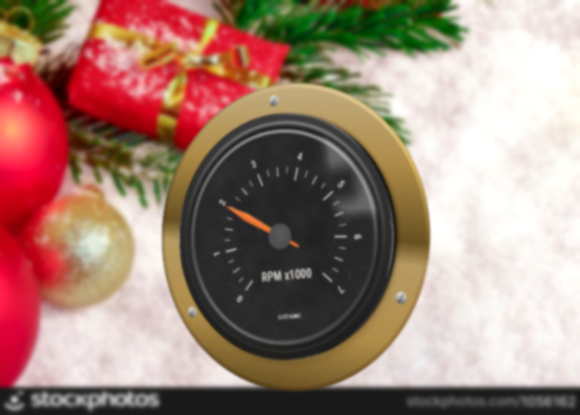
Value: 2000 rpm
